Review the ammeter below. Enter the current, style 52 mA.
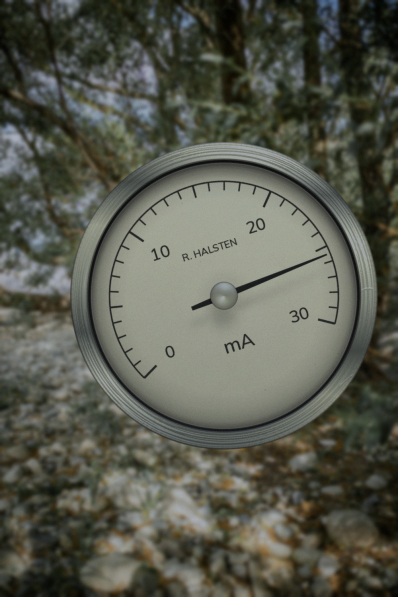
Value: 25.5 mA
